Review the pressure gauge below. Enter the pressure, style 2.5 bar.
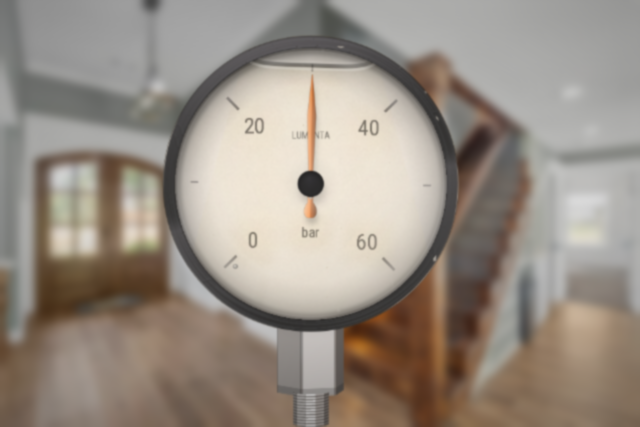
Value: 30 bar
